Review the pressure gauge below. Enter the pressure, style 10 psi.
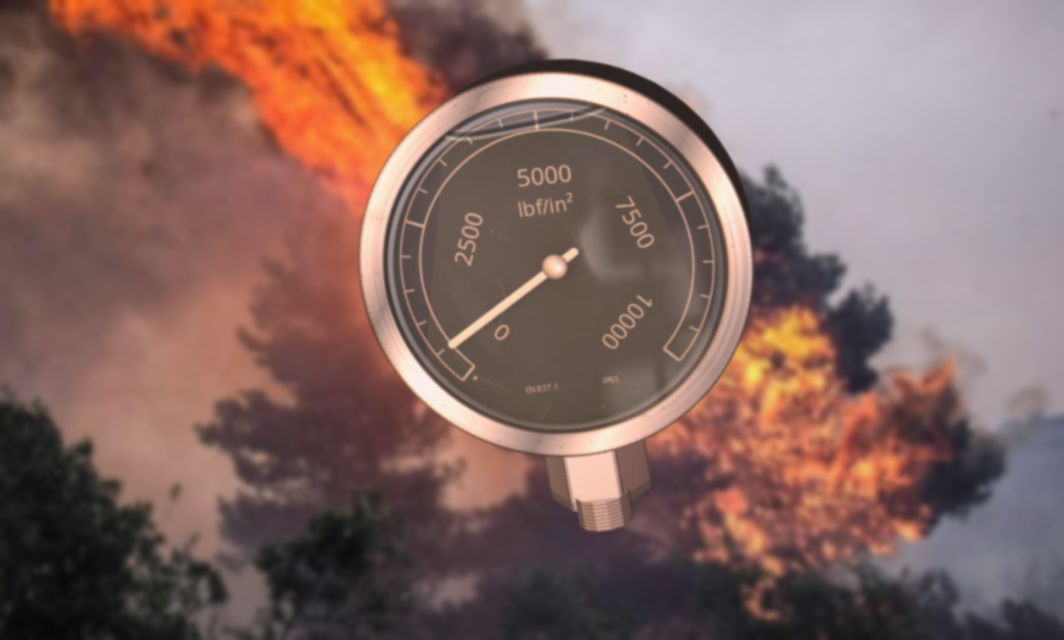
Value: 500 psi
